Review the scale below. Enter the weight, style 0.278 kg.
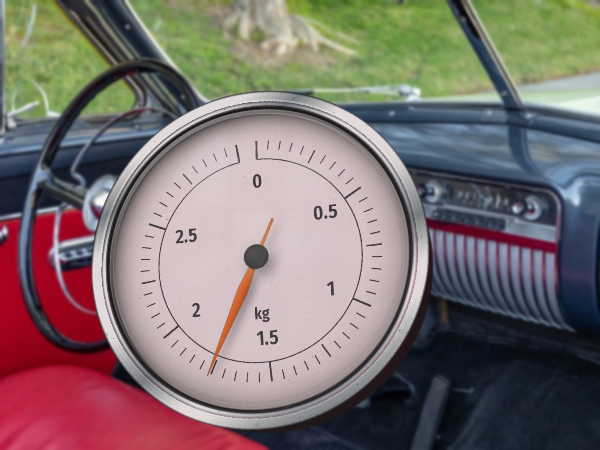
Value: 1.75 kg
